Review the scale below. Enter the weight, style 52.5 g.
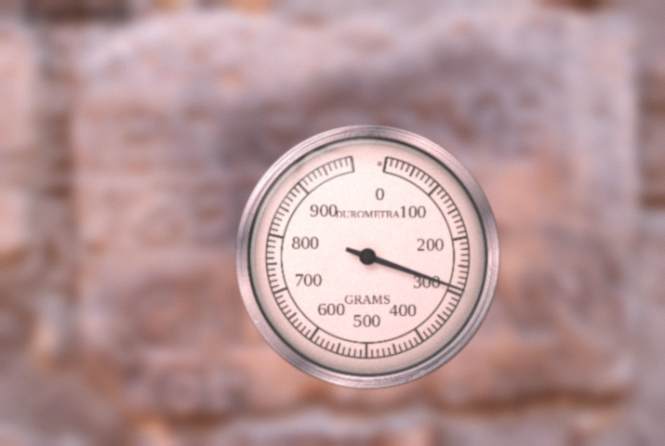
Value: 290 g
